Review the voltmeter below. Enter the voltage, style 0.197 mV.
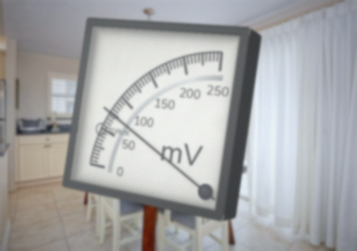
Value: 75 mV
